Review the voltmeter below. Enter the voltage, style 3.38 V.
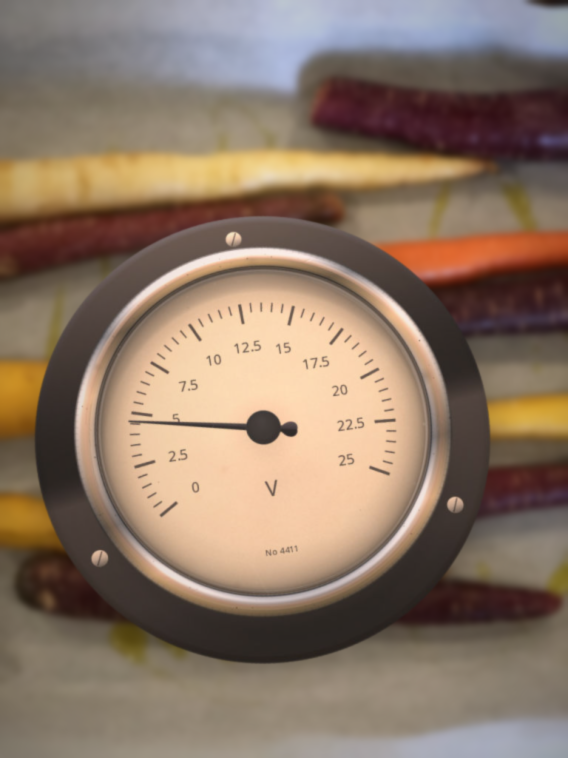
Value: 4.5 V
